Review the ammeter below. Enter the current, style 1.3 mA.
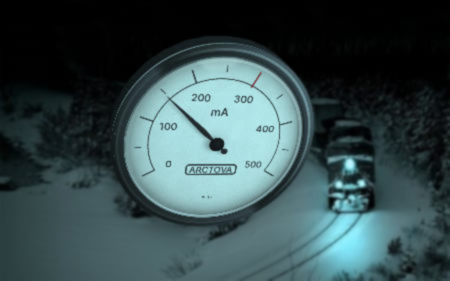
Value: 150 mA
